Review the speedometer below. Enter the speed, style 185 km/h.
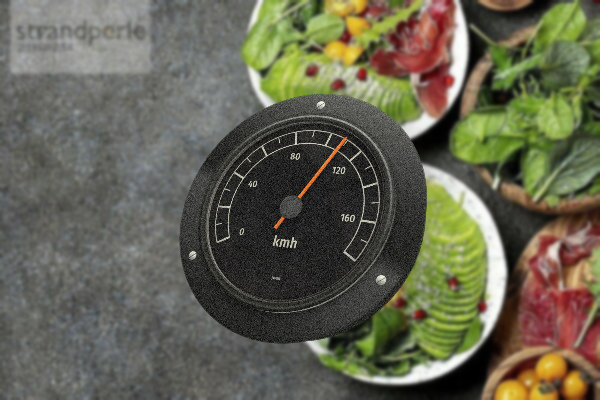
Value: 110 km/h
